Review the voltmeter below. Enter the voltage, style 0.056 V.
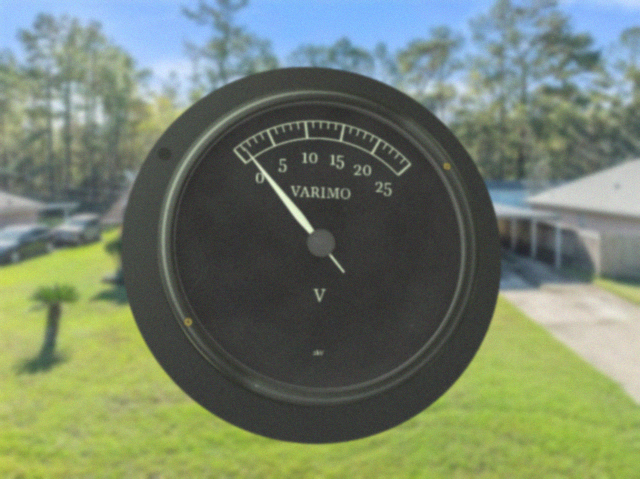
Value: 1 V
